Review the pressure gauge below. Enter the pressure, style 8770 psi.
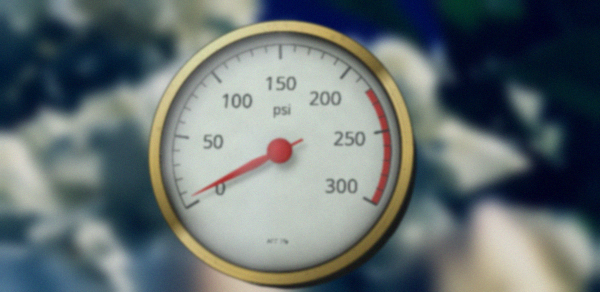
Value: 5 psi
